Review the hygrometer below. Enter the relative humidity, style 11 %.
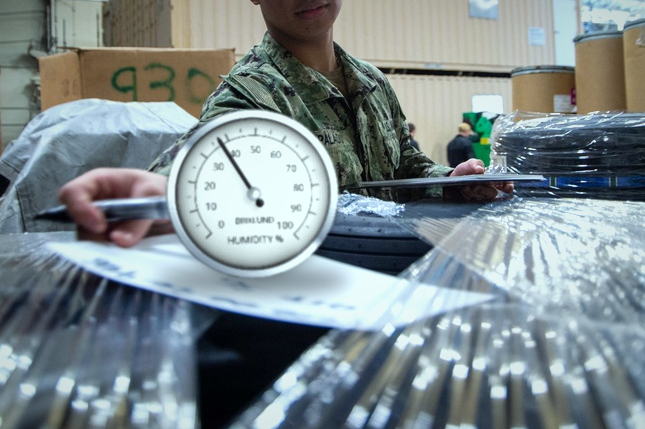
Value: 37.5 %
